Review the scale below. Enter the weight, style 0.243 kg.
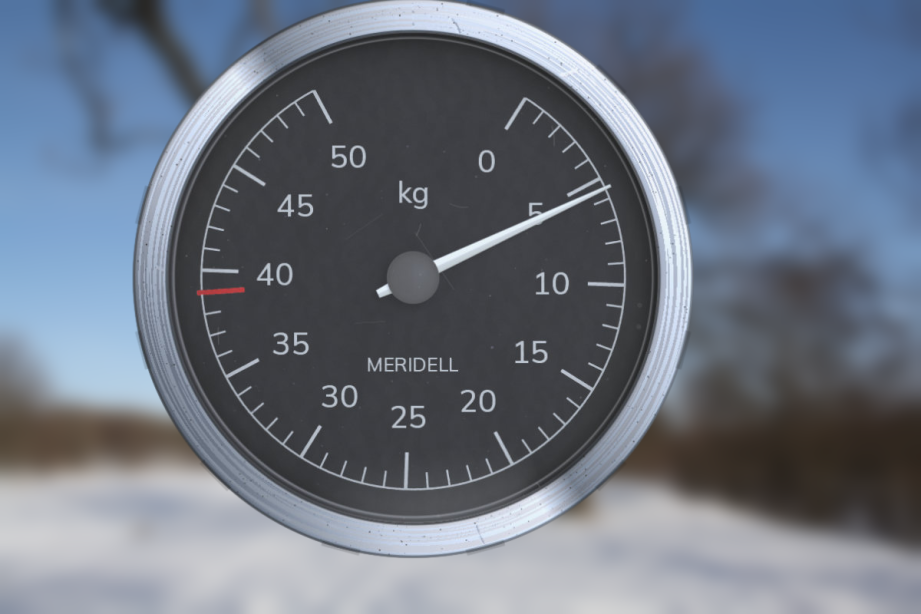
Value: 5.5 kg
